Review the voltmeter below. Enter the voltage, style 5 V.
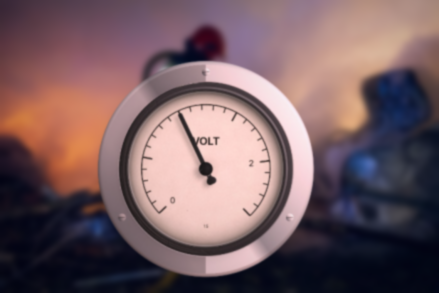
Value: 1 V
